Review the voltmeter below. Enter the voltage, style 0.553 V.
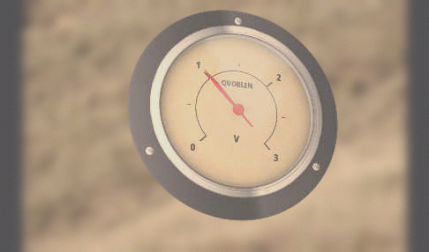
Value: 1 V
